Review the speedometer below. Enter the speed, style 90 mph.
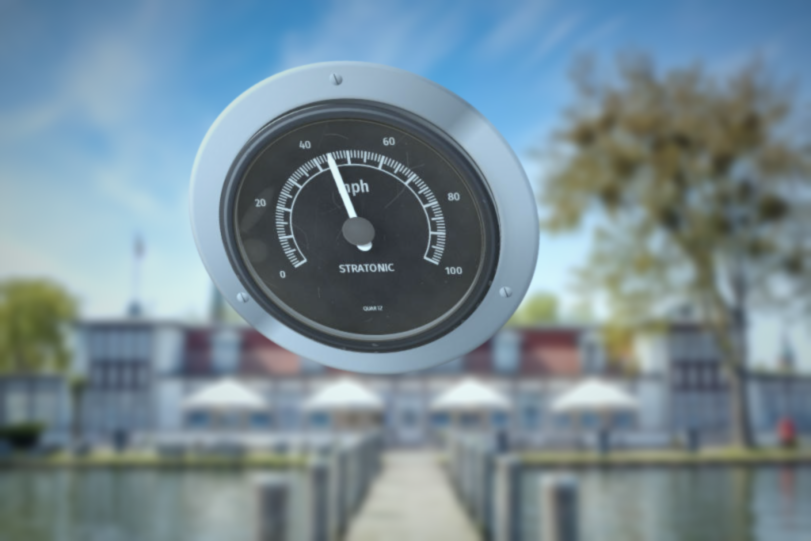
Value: 45 mph
